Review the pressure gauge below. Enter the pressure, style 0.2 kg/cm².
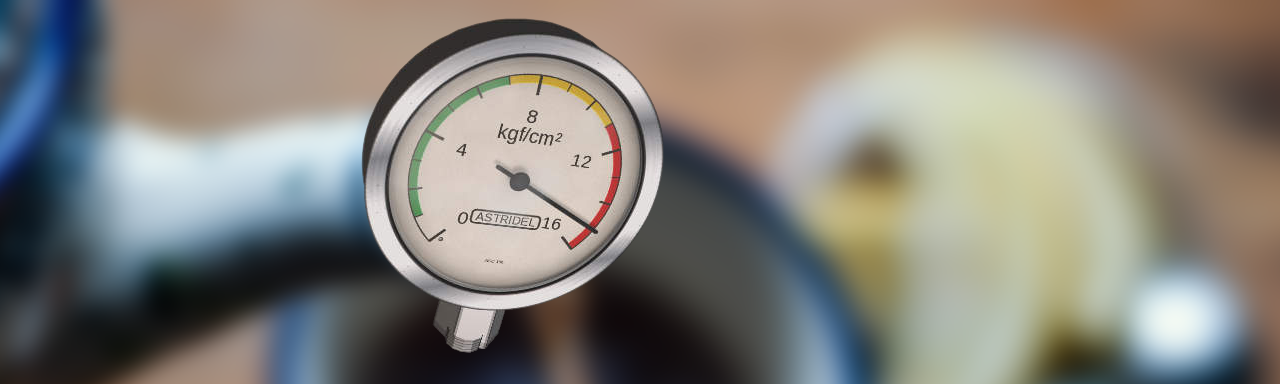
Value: 15 kg/cm²
